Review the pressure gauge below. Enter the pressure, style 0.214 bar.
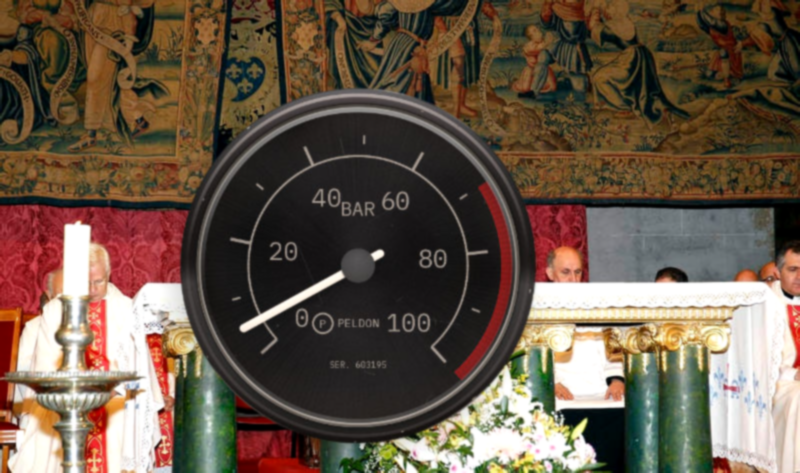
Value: 5 bar
